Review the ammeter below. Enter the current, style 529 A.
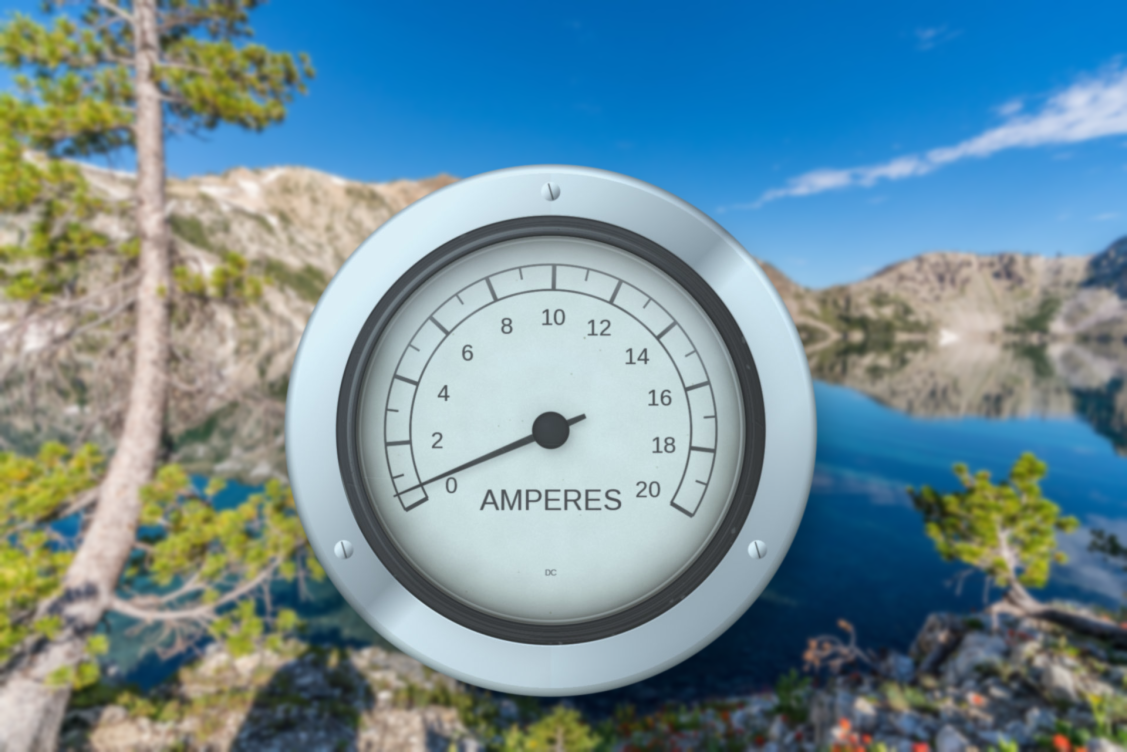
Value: 0.5 A
